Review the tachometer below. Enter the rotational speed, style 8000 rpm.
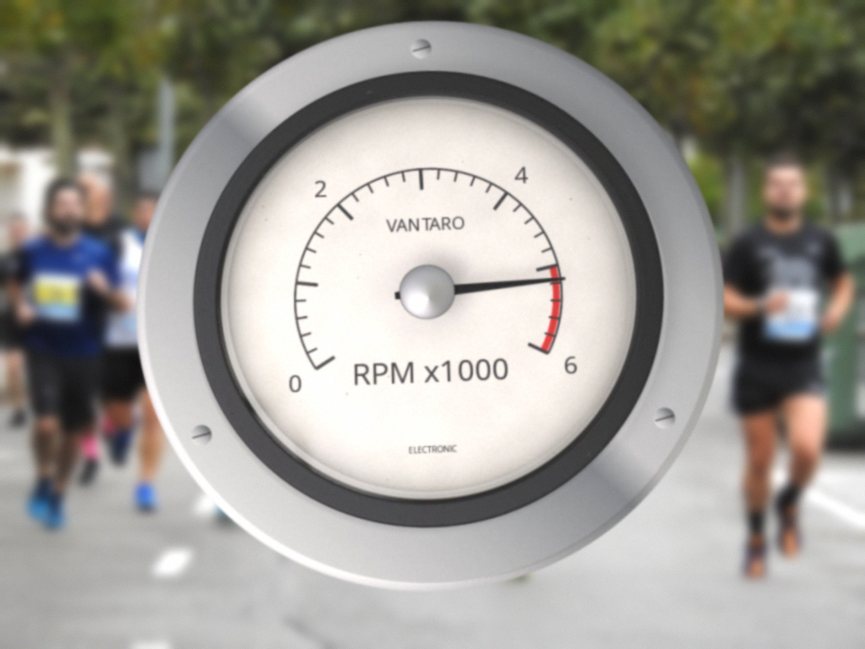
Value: 5200 rpm
